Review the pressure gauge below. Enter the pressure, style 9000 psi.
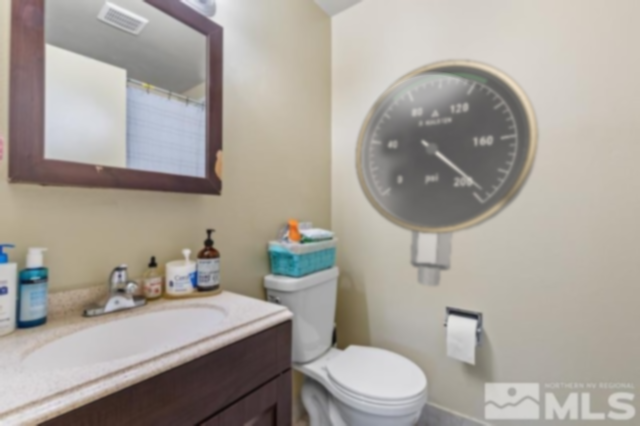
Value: 195 psi
